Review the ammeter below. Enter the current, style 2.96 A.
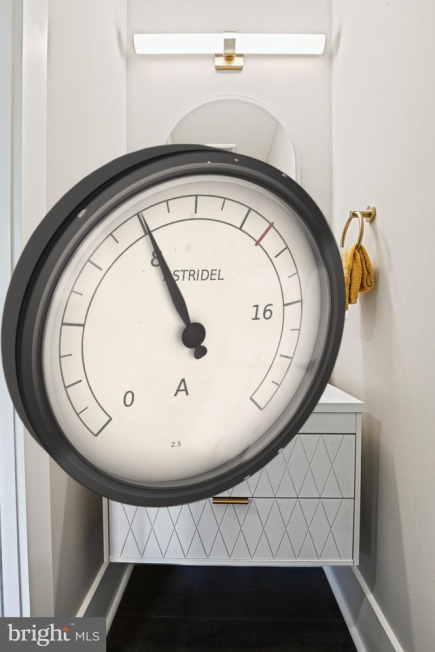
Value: 8 A
